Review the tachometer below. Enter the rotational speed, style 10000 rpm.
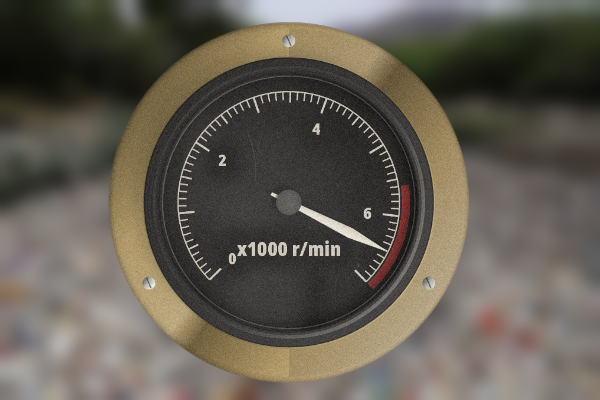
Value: 6500 rpm
